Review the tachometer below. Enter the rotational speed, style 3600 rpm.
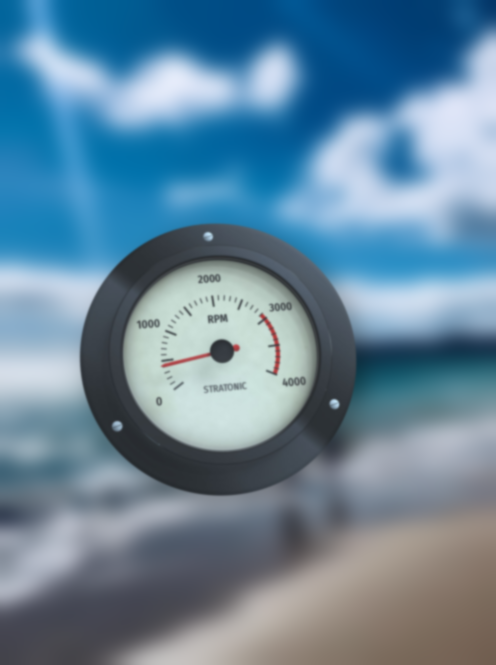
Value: 400 rpm
